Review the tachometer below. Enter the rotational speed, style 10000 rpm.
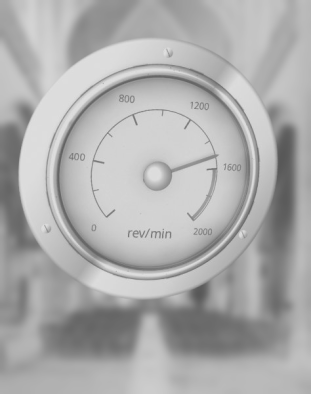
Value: 1500 rpm
